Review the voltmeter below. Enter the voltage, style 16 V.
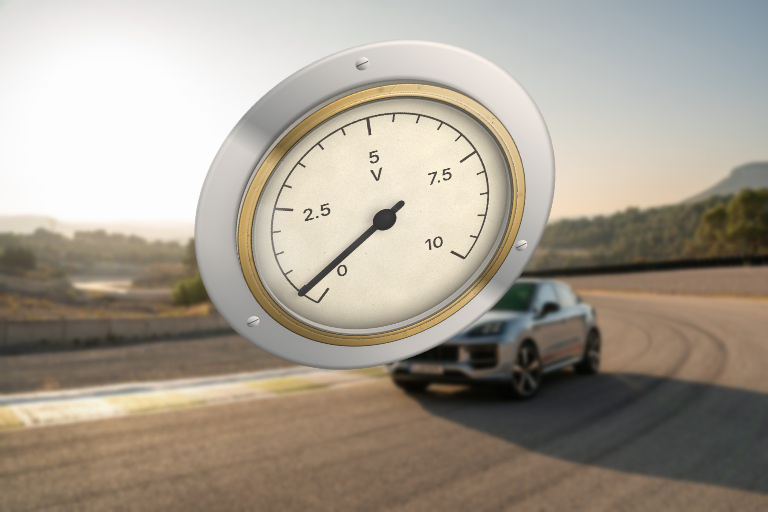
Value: 0.5 V
